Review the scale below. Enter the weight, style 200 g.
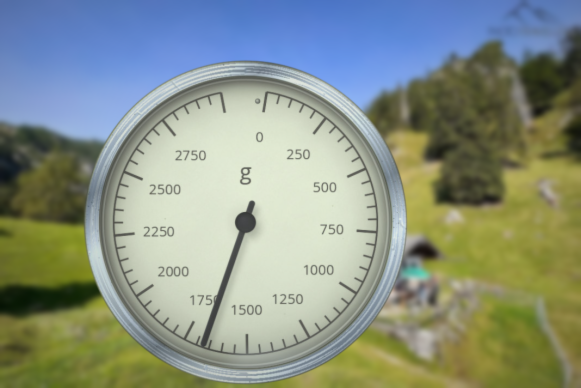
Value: 1675 g
